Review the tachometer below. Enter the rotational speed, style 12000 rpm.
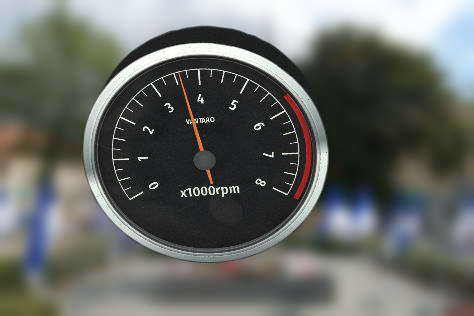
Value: 3625 rpm
